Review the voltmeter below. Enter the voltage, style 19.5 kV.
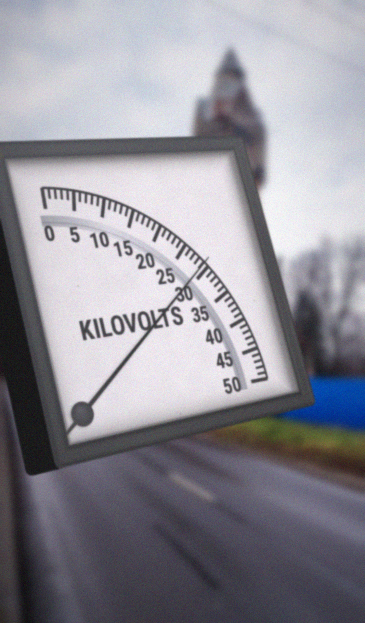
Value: 29 kV
